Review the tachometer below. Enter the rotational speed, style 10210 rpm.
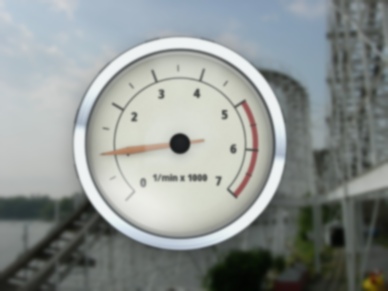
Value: 1000 rpm
